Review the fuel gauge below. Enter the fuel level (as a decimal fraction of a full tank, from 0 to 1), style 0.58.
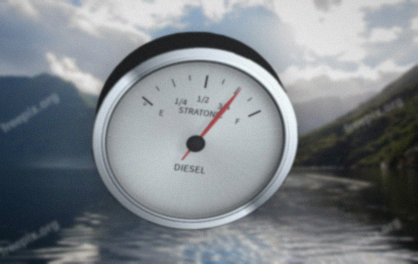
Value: 0.75
